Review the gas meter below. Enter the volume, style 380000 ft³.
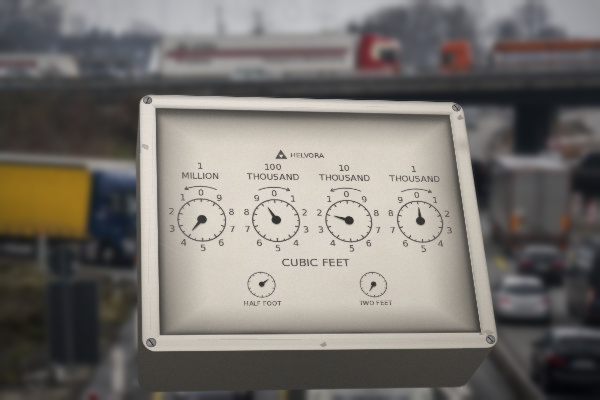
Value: 392000 ft³
